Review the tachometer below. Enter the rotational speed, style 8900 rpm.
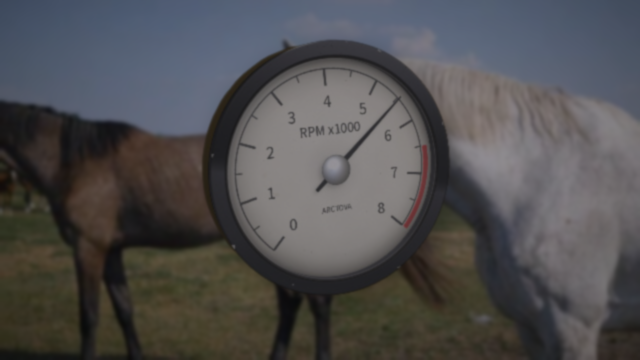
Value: 5500 rpm
